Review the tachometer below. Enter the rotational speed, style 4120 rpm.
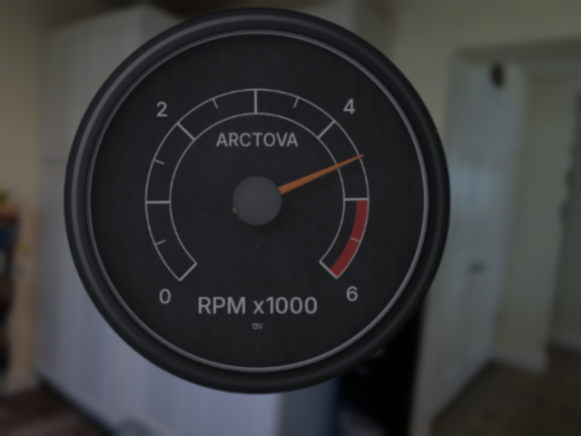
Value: 4500 rpm
